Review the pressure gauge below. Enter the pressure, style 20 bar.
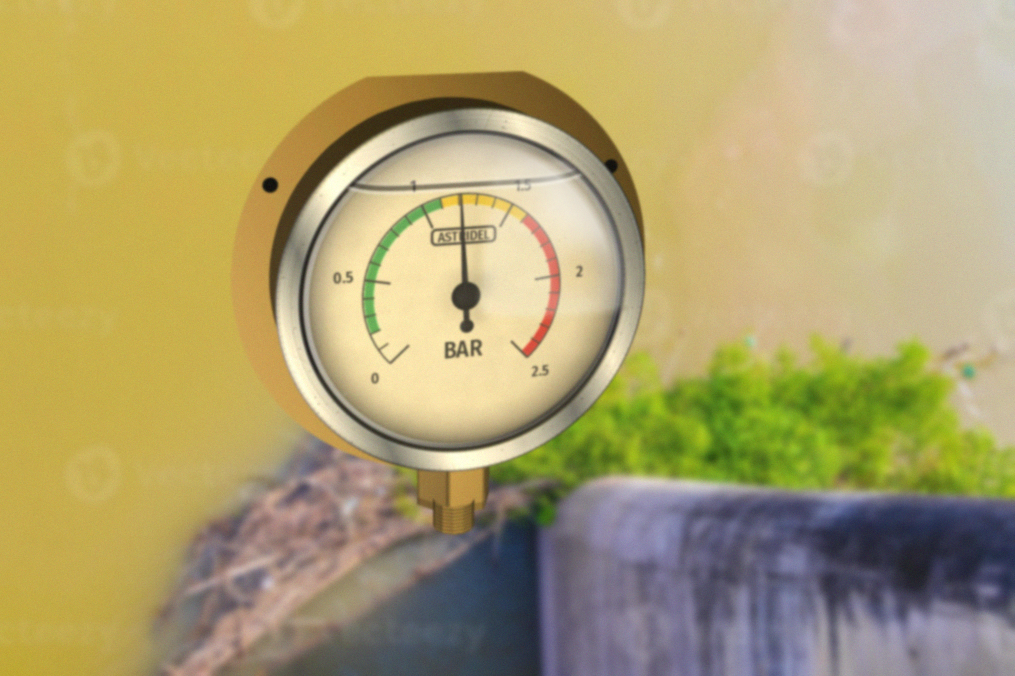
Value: 1.2 bar
